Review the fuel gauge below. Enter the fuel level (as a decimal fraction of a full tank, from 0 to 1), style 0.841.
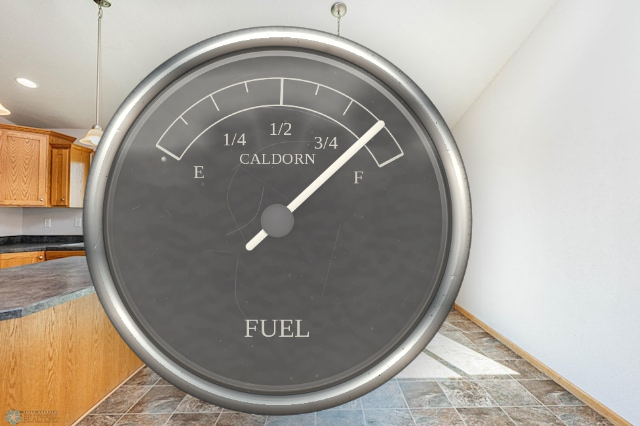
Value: 0.875
